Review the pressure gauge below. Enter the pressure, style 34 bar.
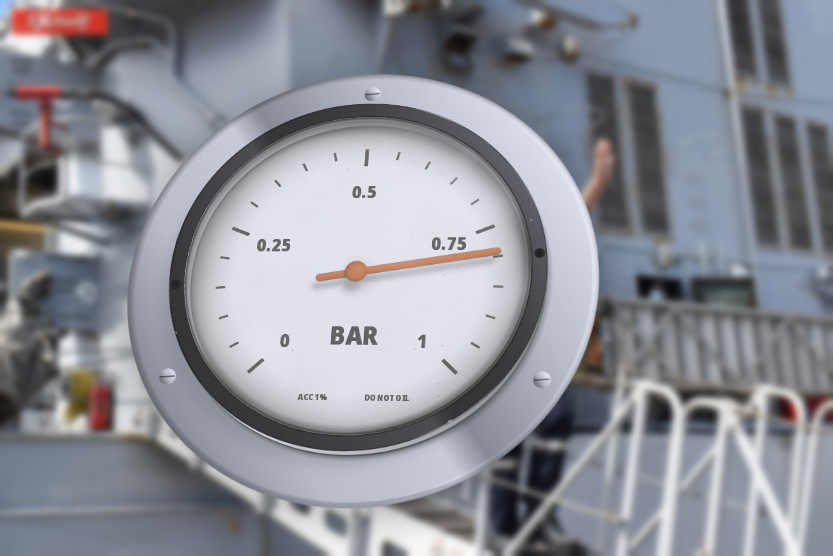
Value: 0.8 bar
